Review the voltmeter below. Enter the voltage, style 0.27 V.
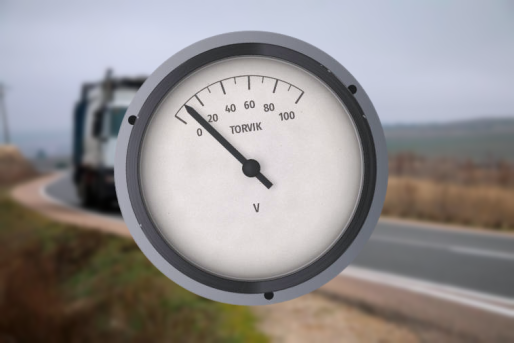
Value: 10 V
